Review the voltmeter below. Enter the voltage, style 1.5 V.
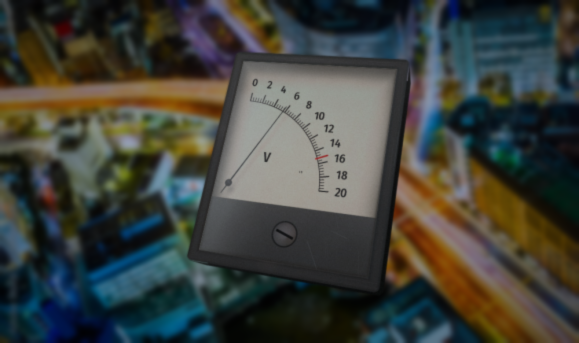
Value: 6 V
